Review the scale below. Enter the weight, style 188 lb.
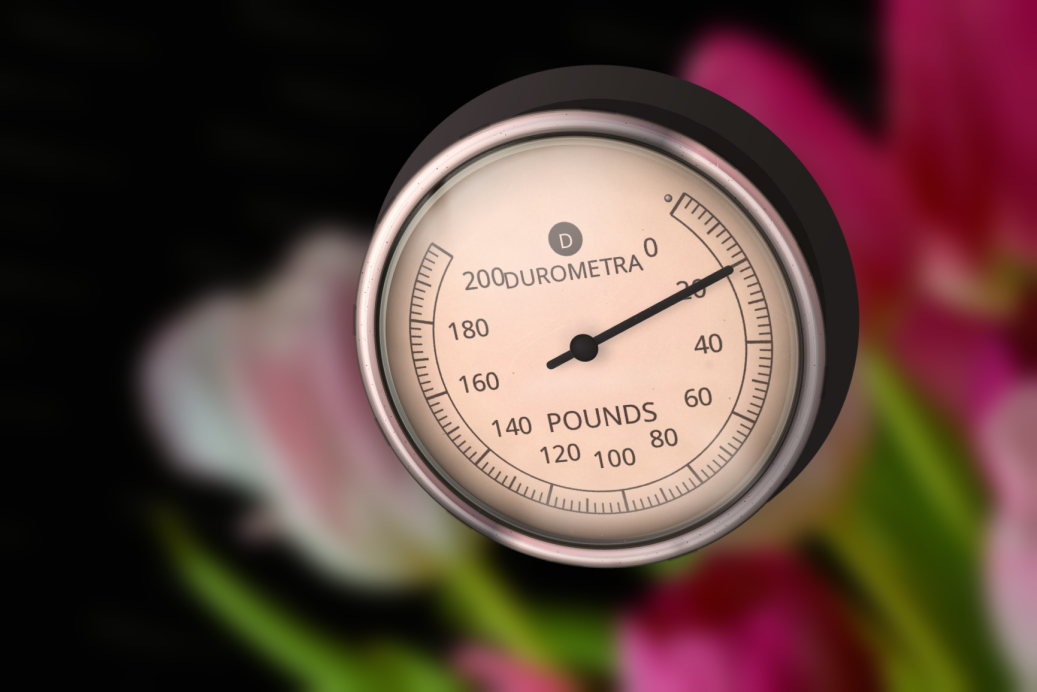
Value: 20 lb
